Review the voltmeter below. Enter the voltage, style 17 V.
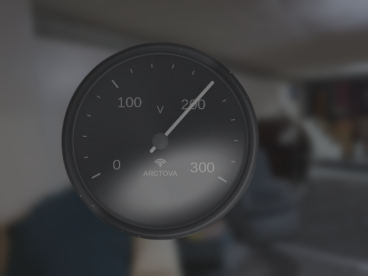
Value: 200 V
